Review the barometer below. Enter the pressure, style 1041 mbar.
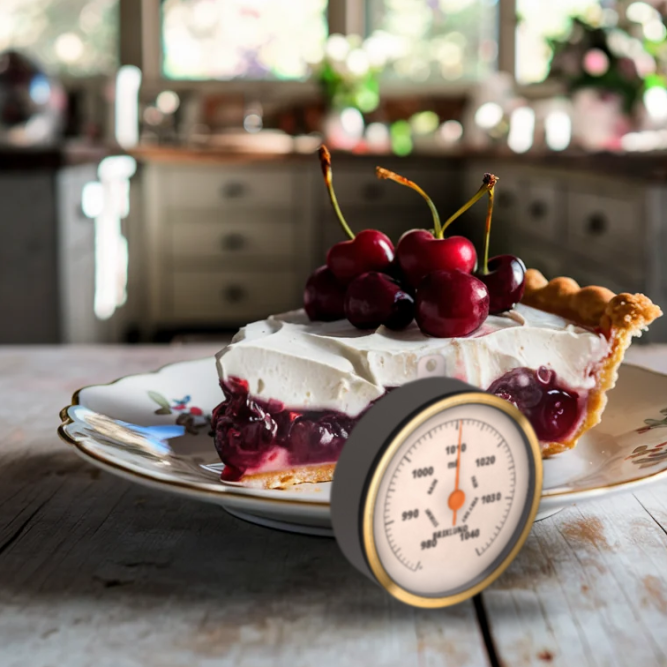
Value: 1010 mbar
